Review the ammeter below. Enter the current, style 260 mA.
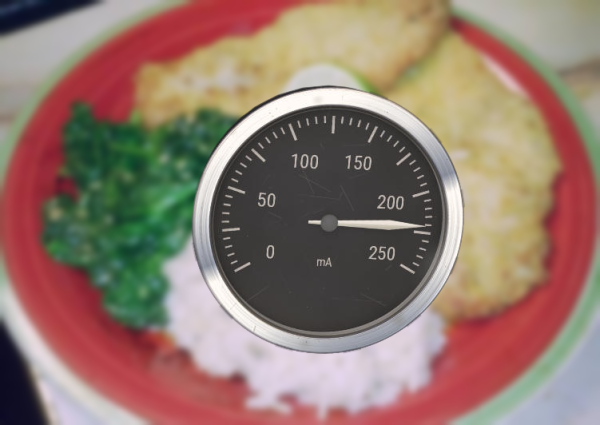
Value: 220 mA
